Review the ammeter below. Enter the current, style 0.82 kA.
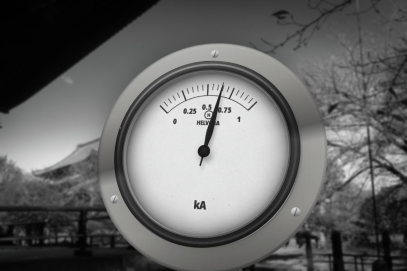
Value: 0.65 kA
